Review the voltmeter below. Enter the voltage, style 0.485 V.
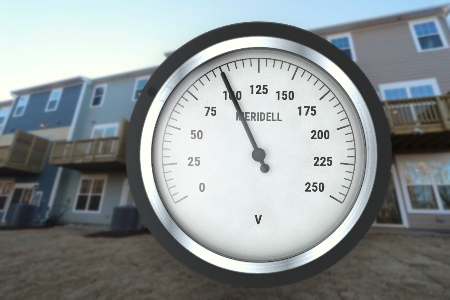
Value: 100 V
